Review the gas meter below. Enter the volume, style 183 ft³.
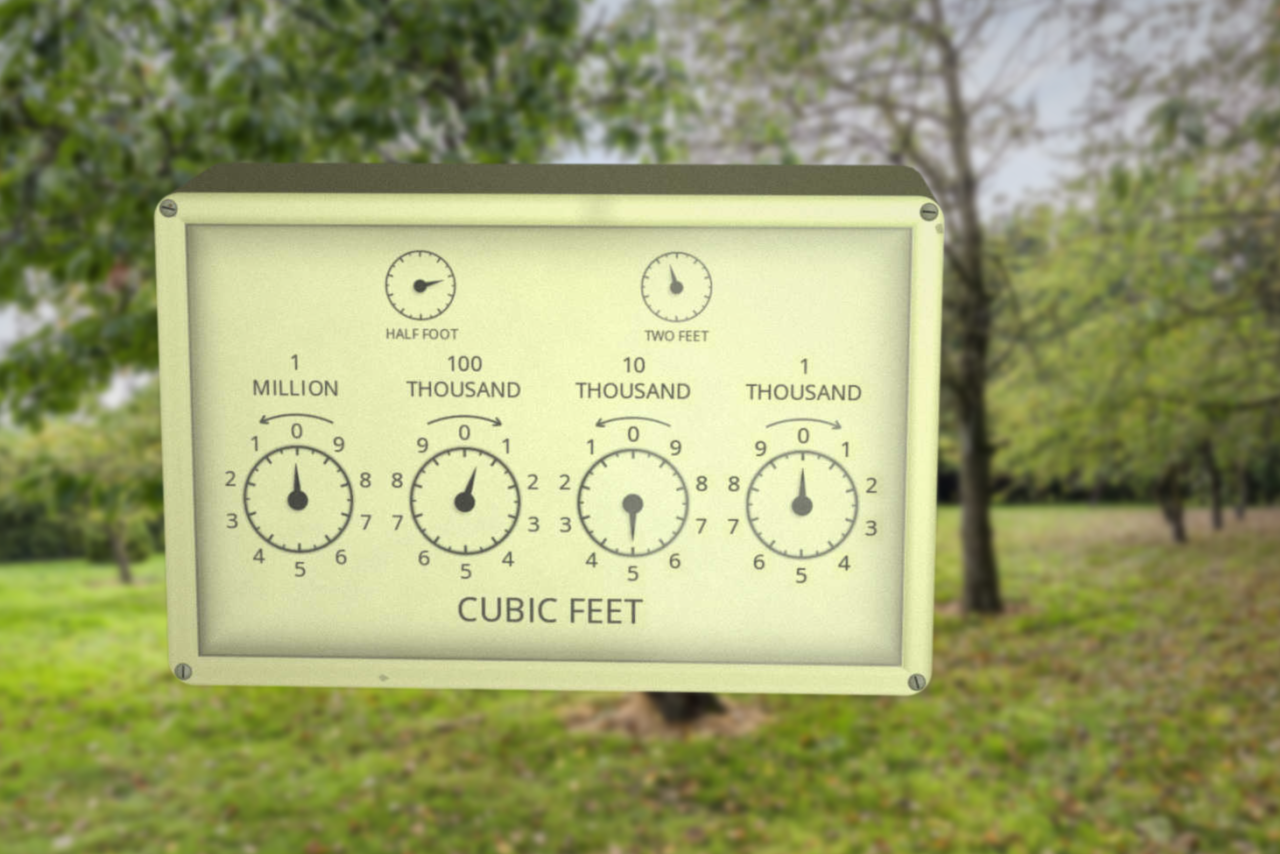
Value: 5000 ft³
